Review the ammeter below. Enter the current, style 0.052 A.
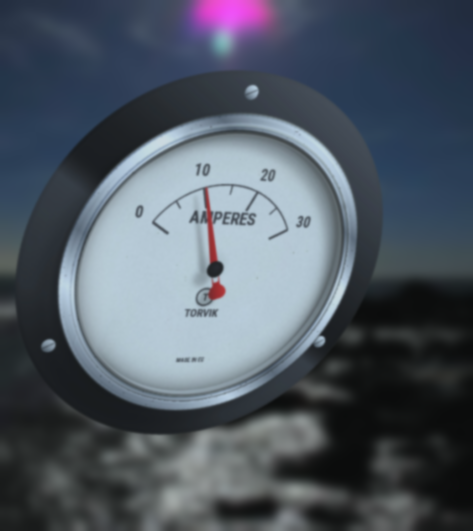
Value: 10 A
